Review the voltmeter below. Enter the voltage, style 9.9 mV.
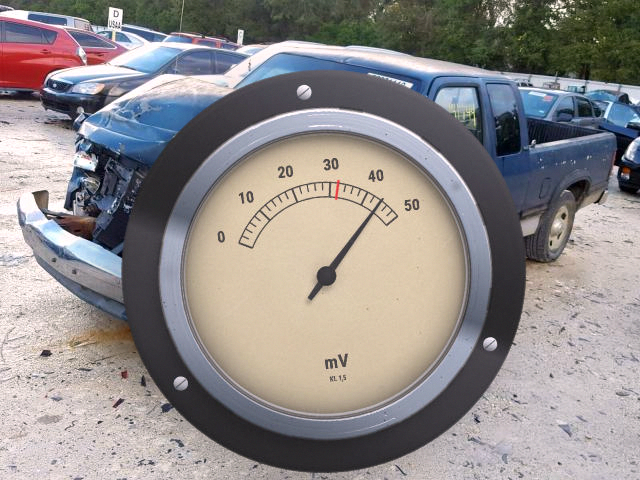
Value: 44 mV
